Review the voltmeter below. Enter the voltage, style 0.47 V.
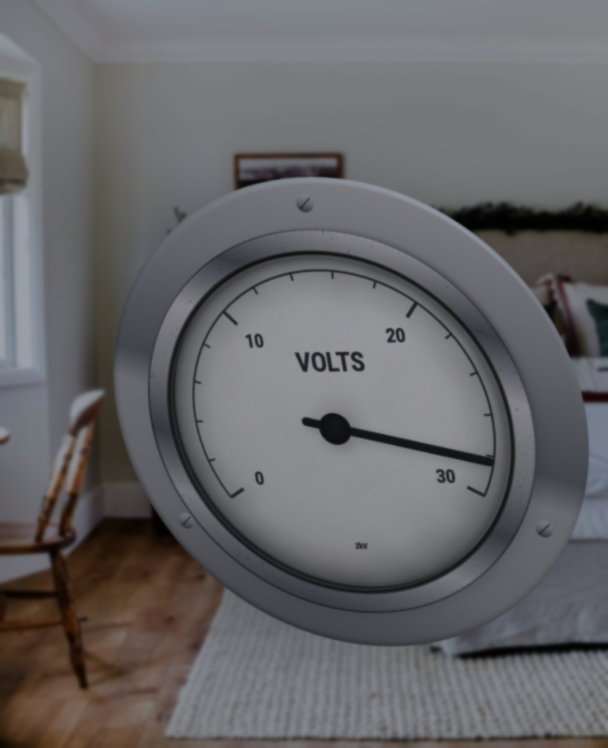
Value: 28 V
